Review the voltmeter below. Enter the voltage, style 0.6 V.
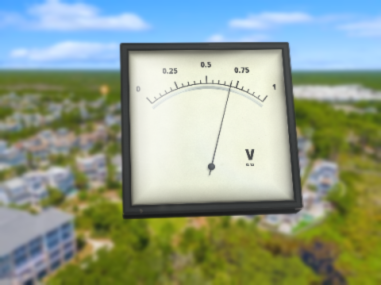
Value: 0.7 V
